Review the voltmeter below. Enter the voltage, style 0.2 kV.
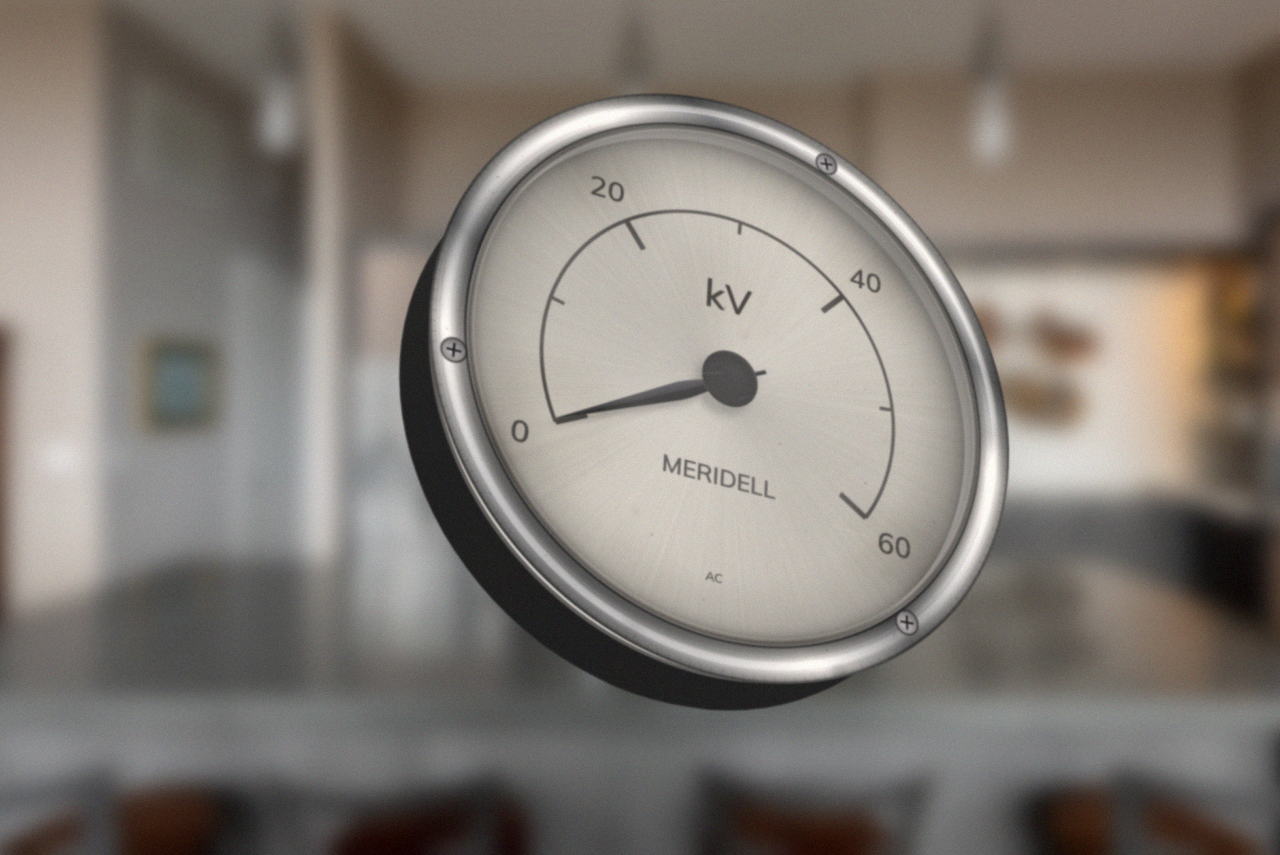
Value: 0 kV
